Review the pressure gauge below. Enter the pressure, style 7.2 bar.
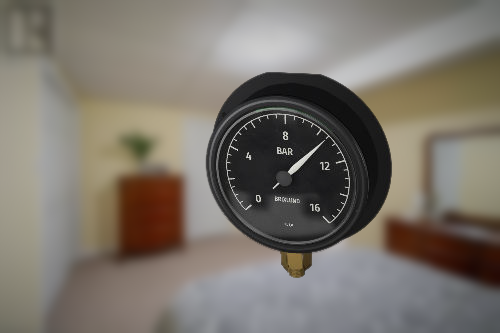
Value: 10.5 bar
